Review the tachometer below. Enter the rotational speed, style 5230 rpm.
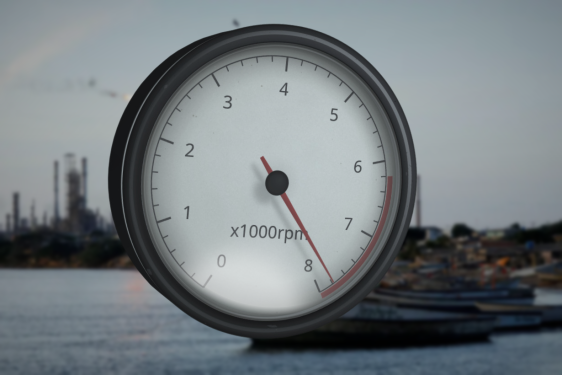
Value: 7800 rpm
